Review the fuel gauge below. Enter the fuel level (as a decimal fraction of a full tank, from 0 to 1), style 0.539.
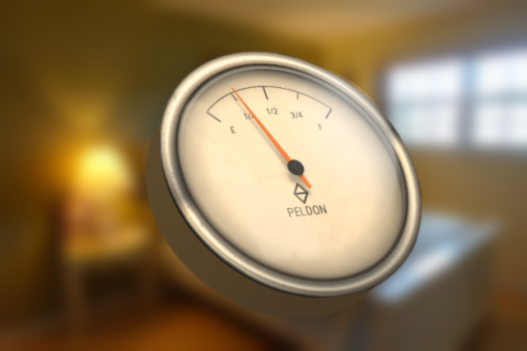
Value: 0.25
